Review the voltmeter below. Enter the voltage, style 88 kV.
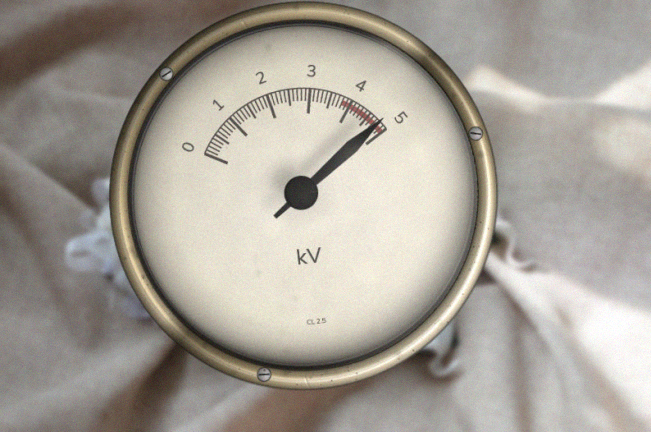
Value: 4.8 kV
